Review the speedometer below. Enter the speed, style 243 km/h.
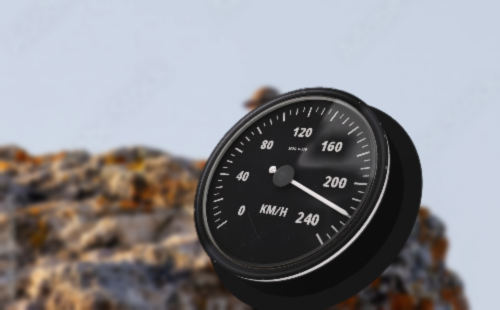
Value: 220 km/h
